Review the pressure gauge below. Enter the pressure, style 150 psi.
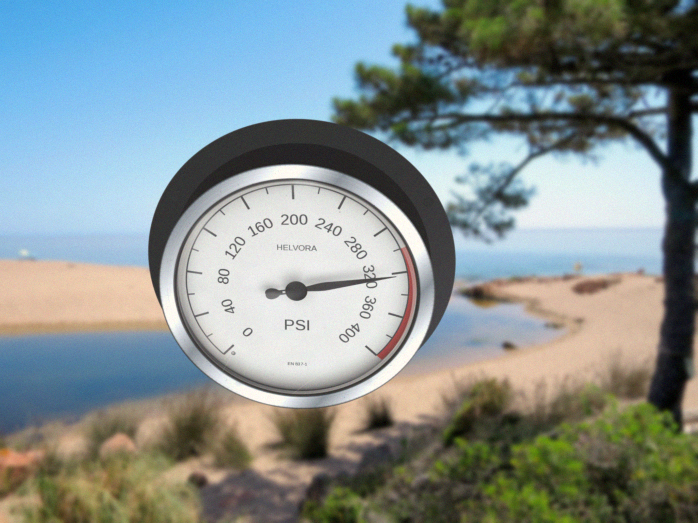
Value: 320 psi
